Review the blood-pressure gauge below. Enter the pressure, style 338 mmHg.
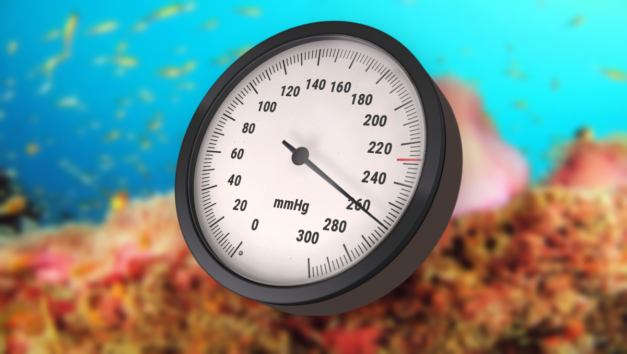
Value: 260 mmHg
